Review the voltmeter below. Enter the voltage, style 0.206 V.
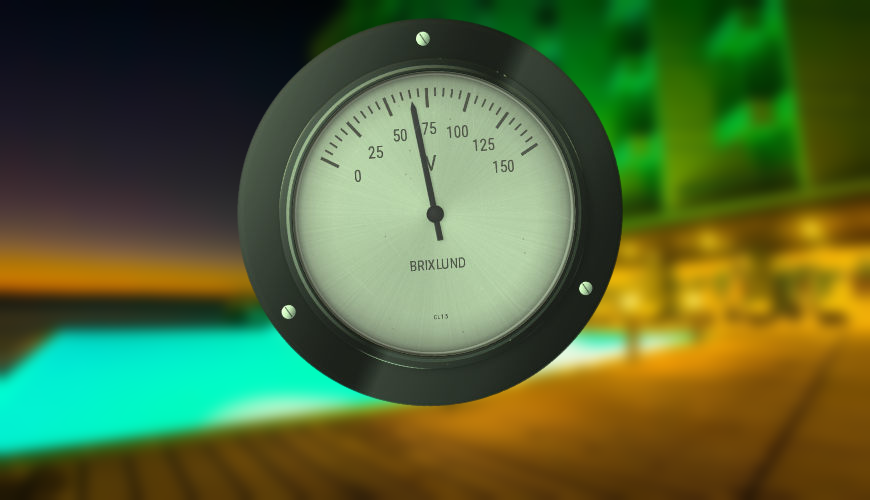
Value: 65 V
